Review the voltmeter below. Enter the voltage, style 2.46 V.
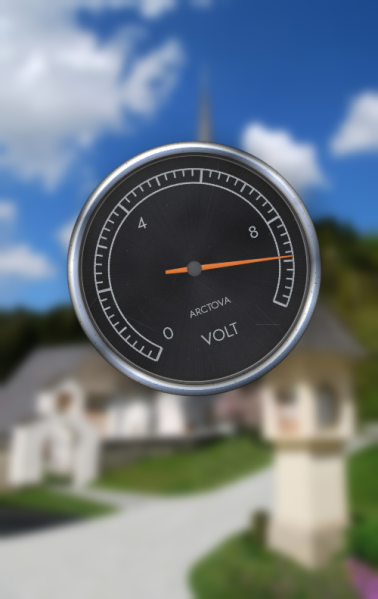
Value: 8.9 V
